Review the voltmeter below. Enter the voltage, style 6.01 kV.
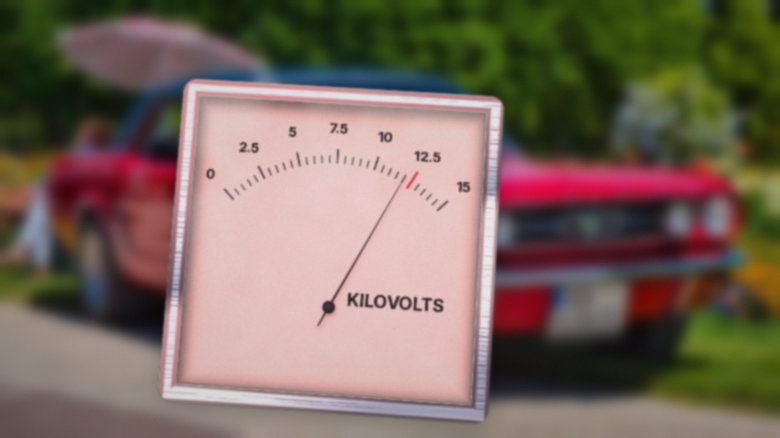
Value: 12 kV
